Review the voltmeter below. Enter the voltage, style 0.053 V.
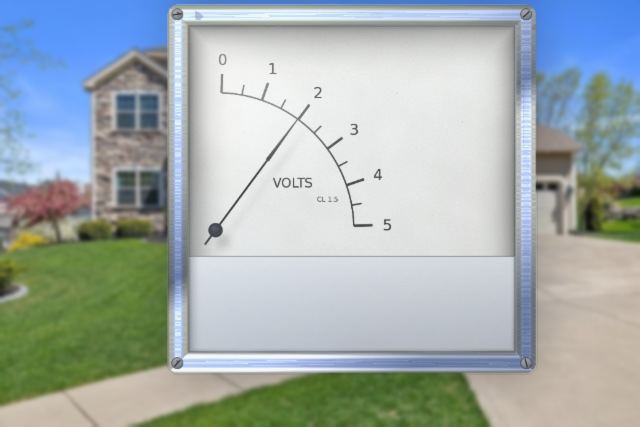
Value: 2 V
